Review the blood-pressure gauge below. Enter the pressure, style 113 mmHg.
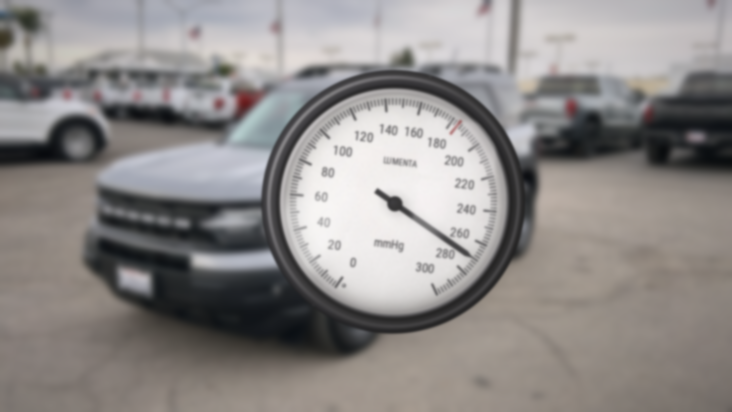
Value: 270 mmHg
